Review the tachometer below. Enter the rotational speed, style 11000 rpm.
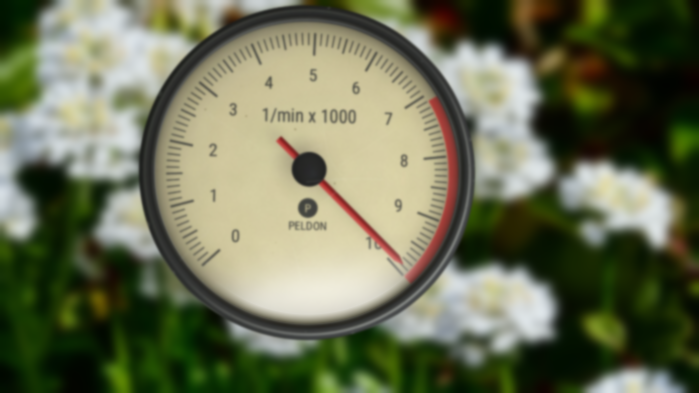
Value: 9900 rpm
